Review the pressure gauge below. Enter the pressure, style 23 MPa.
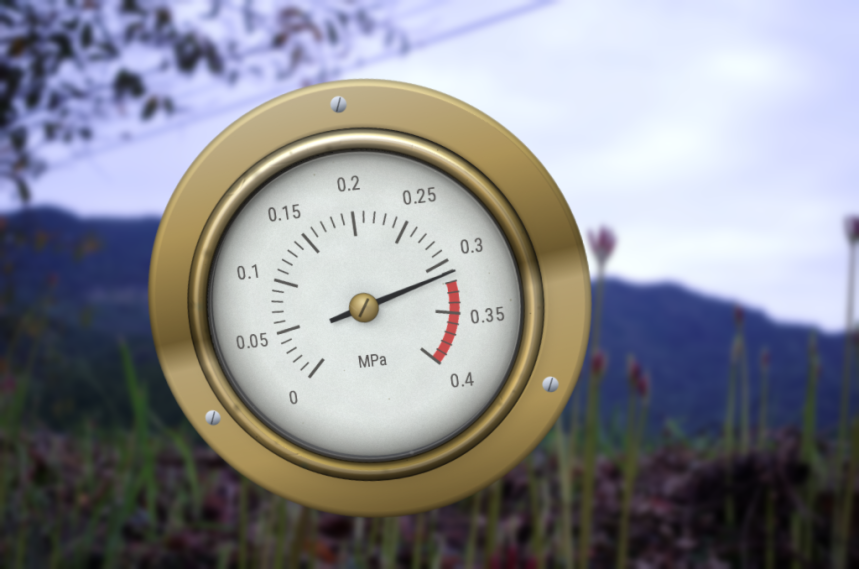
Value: 0.31 MPa
